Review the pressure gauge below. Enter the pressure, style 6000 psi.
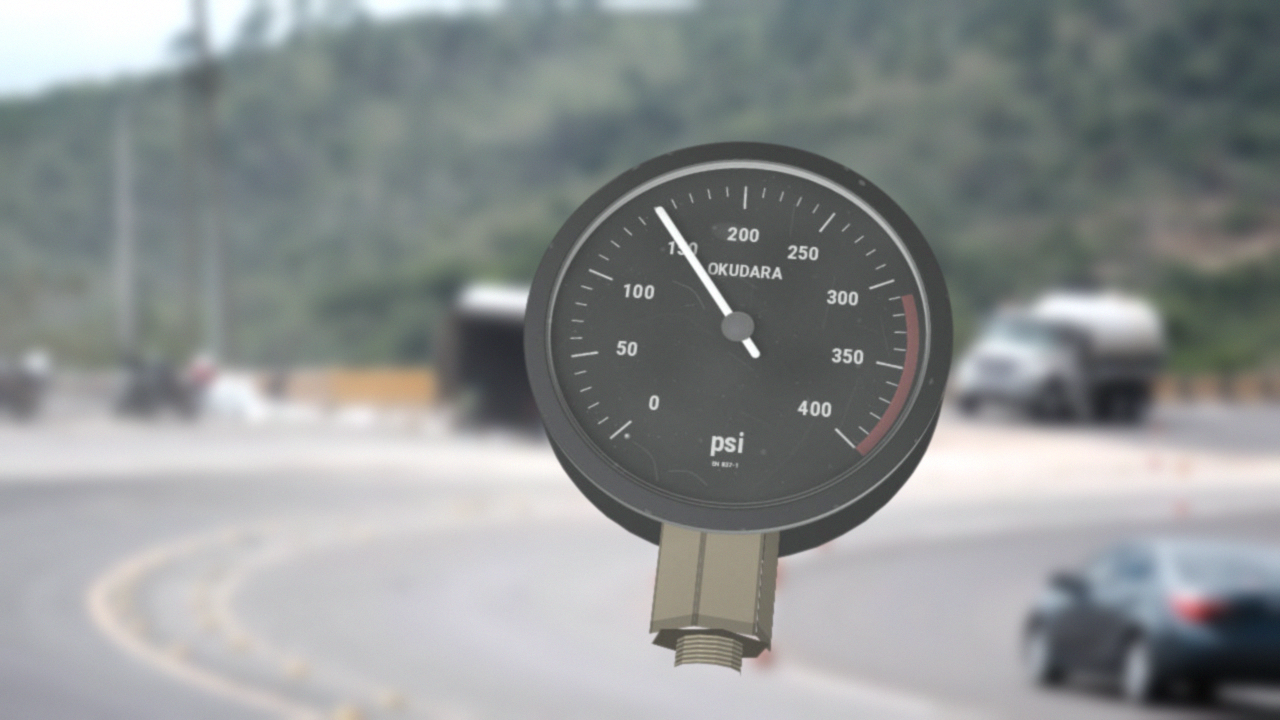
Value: 150 psi
